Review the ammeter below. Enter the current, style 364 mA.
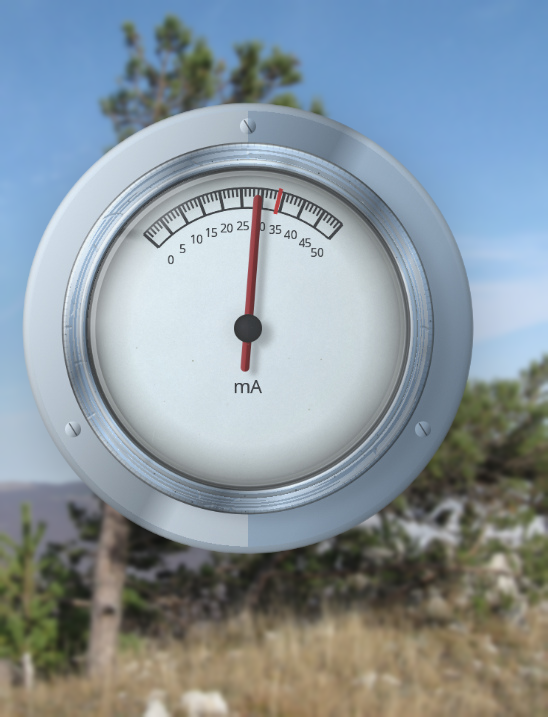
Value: 29 mA
